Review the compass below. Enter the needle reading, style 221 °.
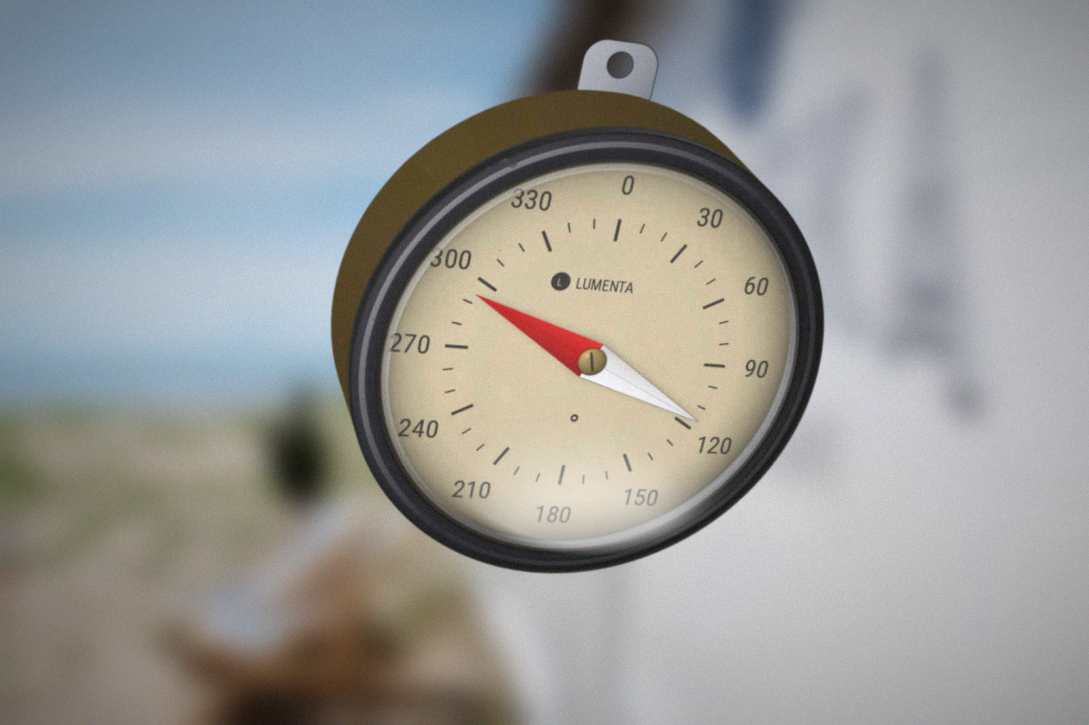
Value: 295 °
